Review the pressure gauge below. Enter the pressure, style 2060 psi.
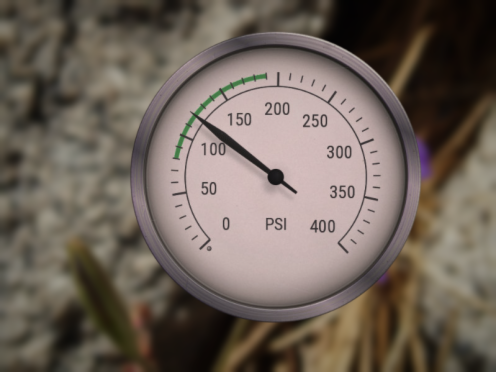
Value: 120 psi
